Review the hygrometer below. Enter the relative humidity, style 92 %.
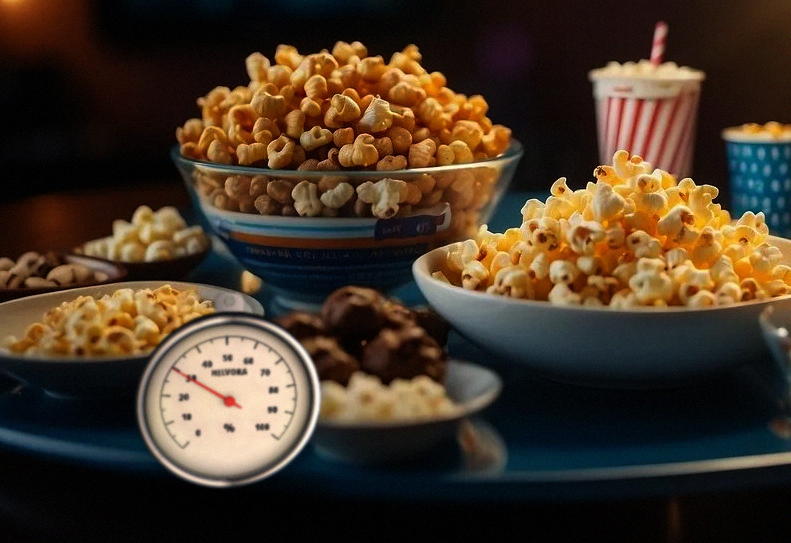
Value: 30 %
